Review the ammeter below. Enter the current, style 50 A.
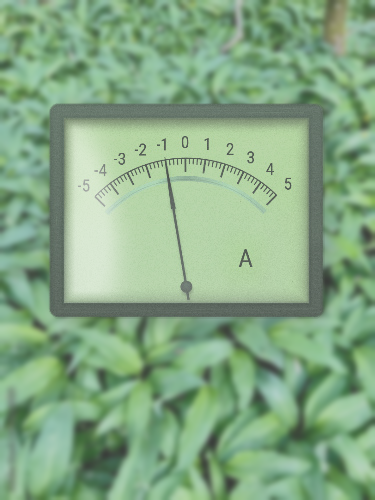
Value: -1 A
